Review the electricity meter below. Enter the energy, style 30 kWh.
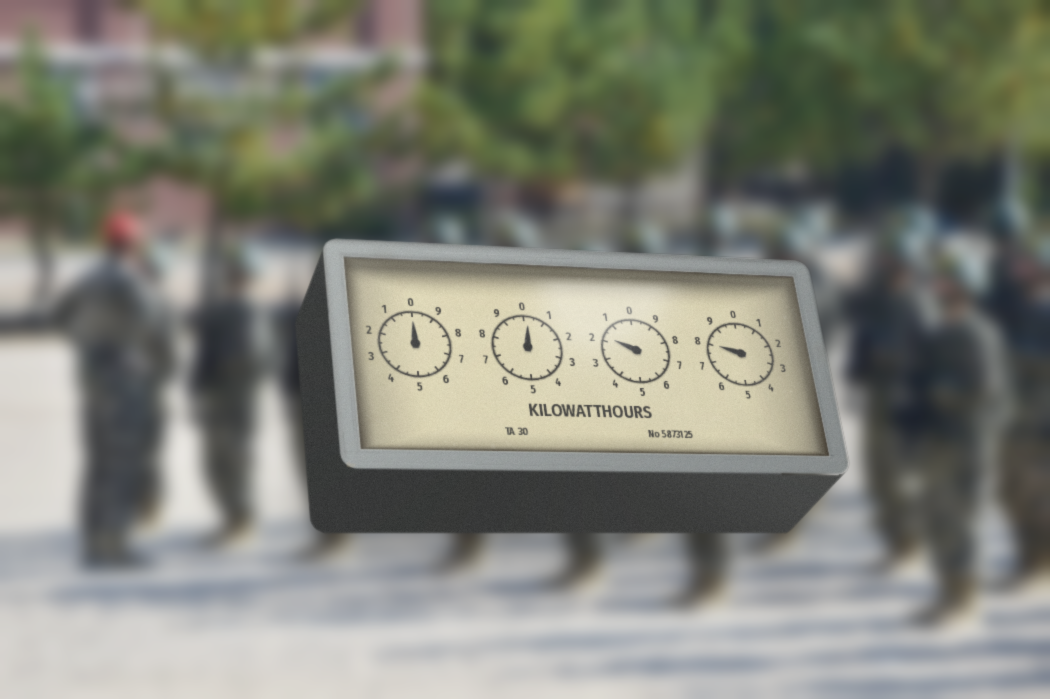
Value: 18 kWh
